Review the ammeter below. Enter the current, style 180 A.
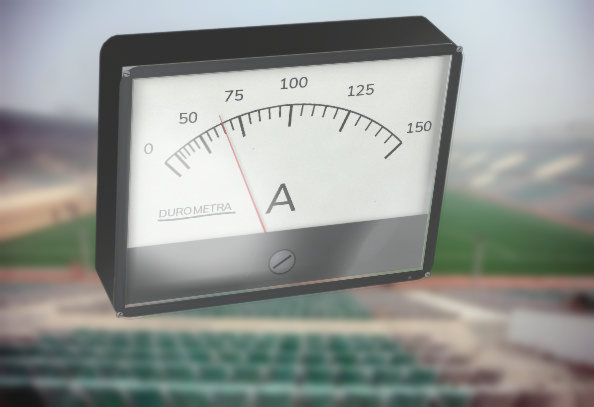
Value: 65 A
